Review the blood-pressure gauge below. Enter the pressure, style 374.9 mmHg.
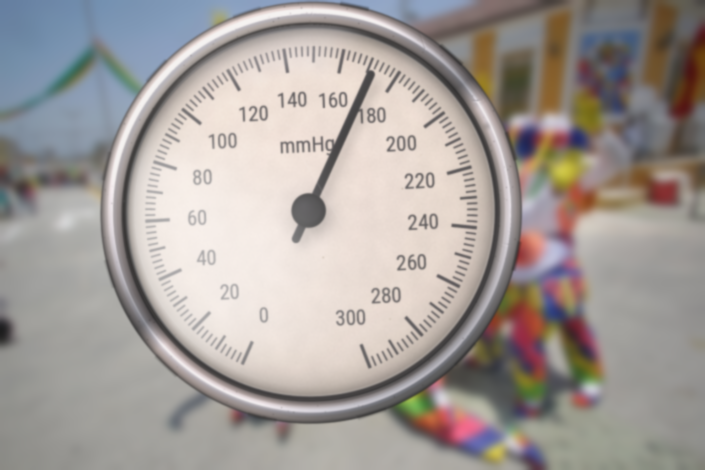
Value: 172 mmHg
